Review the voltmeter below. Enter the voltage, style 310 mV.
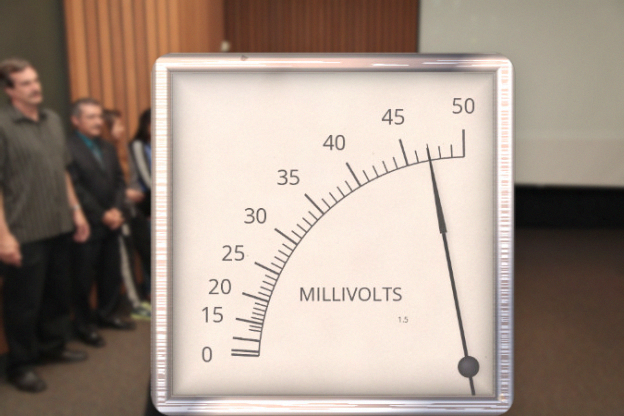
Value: 47 mV
